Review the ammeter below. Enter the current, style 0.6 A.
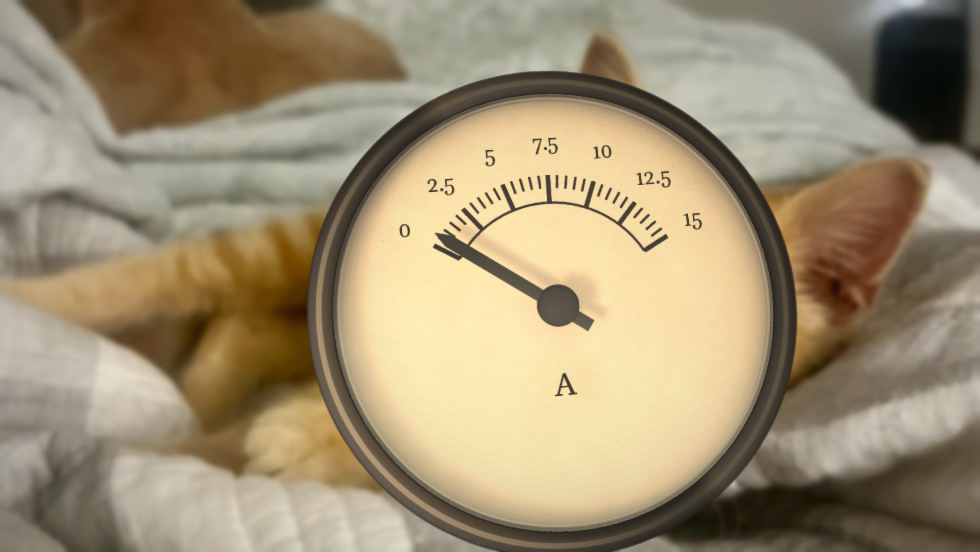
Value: 0.5 A
